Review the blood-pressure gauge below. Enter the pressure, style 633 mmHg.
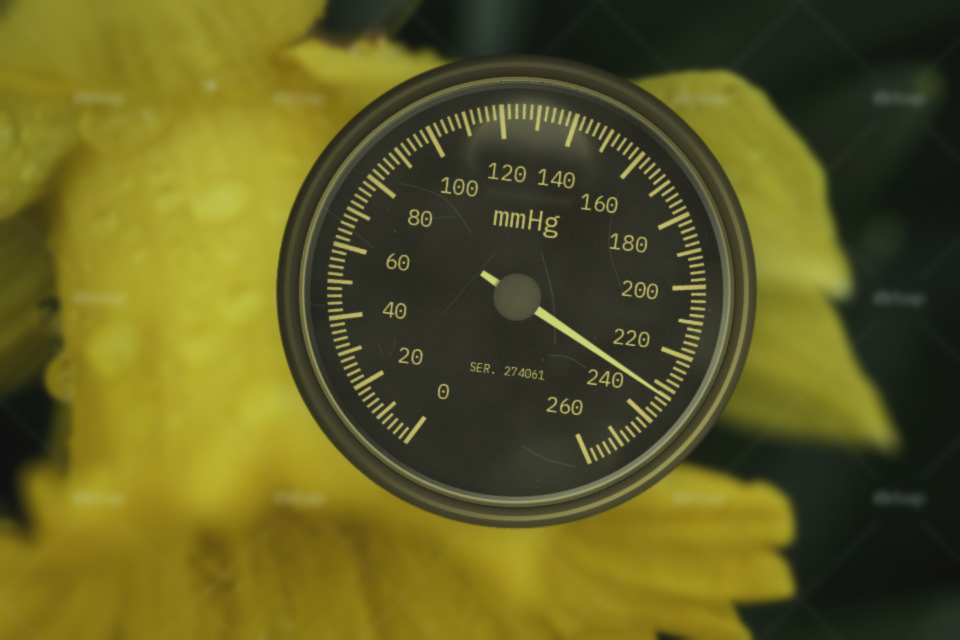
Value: 232 mmHg
